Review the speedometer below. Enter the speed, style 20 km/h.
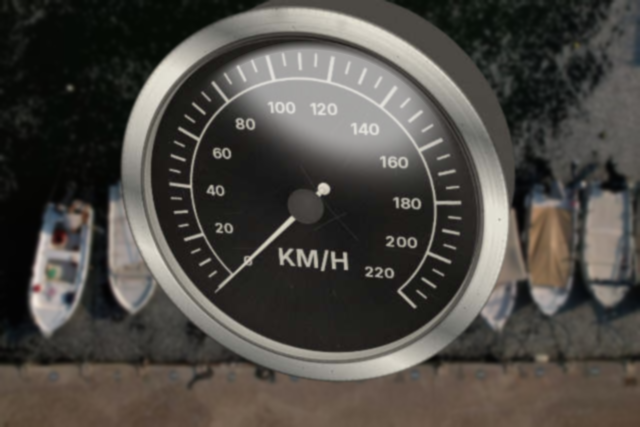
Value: 0 km/h
